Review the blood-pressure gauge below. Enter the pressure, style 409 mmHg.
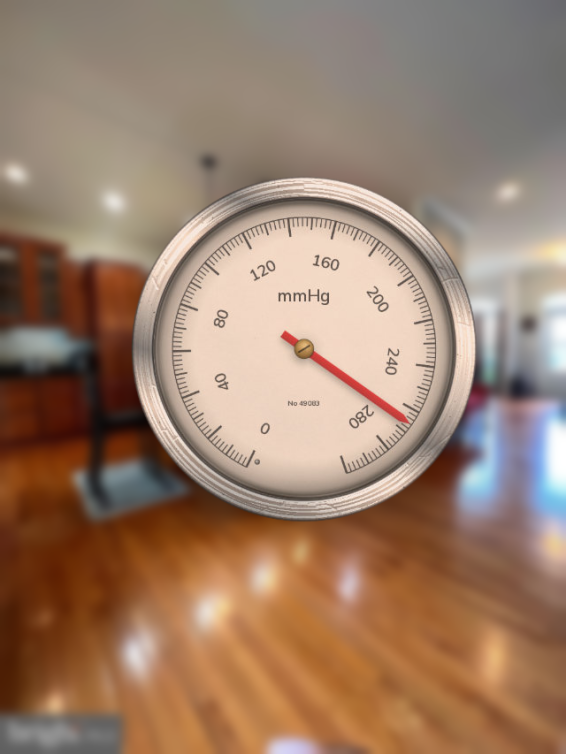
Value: 266 mmHg
